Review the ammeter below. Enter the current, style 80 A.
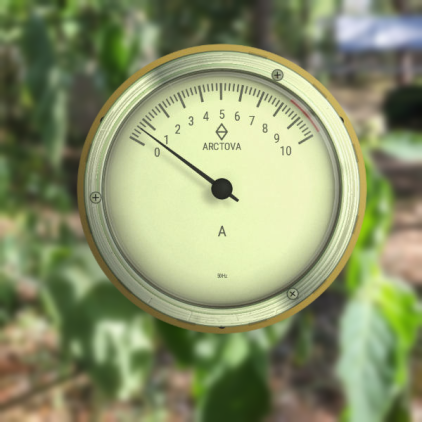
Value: 0.6 A
